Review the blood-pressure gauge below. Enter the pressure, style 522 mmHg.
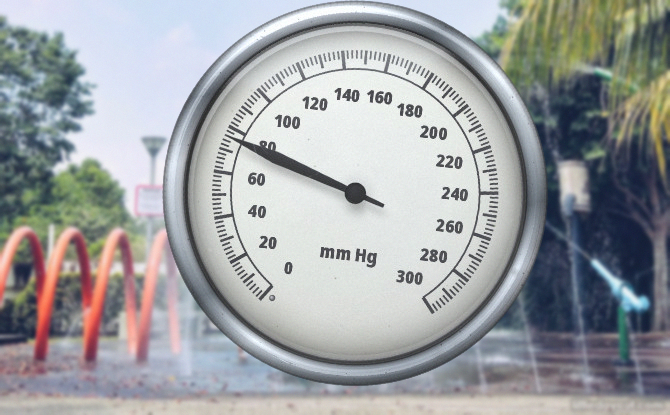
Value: 76 mmHg
